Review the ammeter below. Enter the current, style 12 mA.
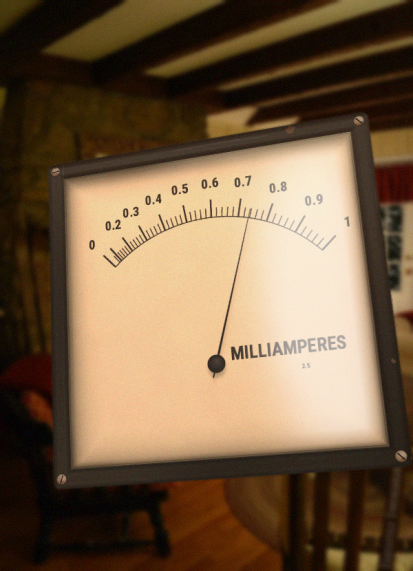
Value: 0.74 mA
